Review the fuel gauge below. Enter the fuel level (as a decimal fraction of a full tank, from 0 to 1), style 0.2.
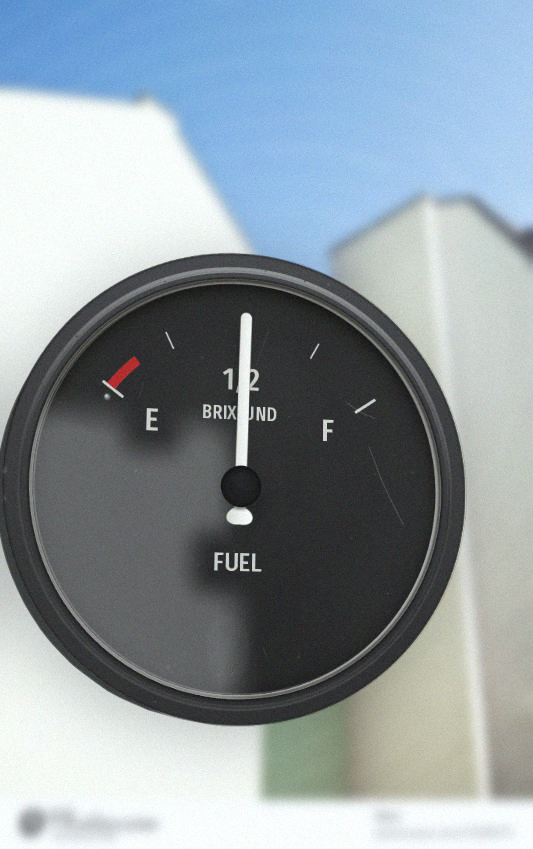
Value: 0.5
